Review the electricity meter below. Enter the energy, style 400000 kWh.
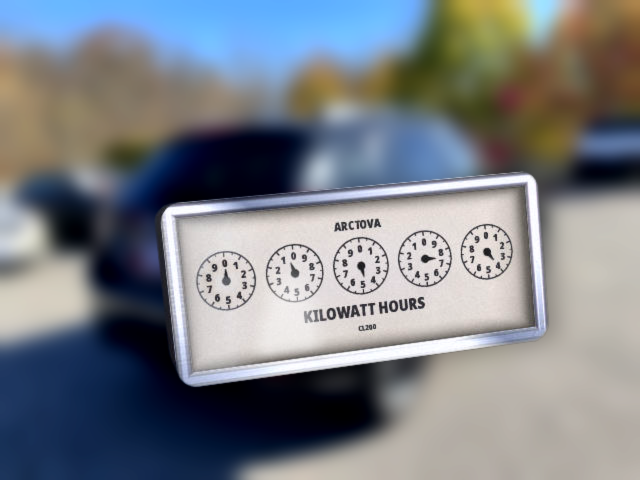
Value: 474 kWh
